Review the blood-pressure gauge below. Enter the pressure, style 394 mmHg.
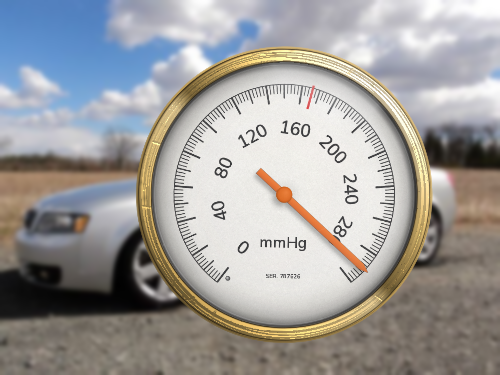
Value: 290 mmHg
